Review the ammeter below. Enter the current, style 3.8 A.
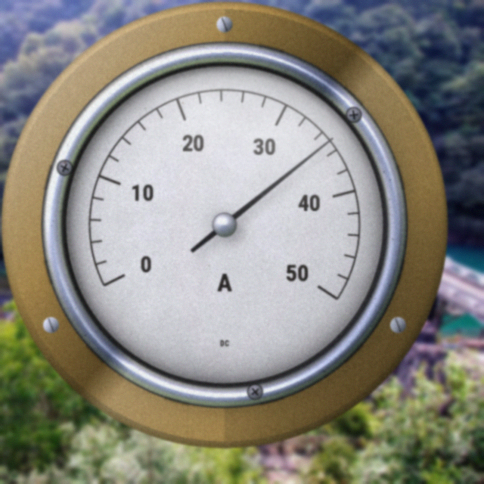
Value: 35 A
